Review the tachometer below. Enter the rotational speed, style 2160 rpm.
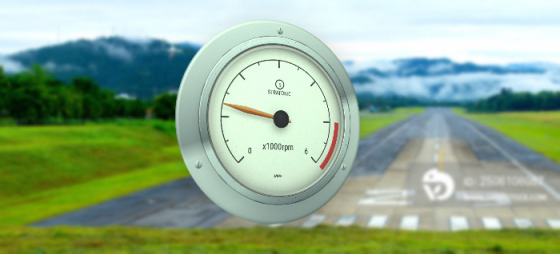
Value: 1250 rpm
